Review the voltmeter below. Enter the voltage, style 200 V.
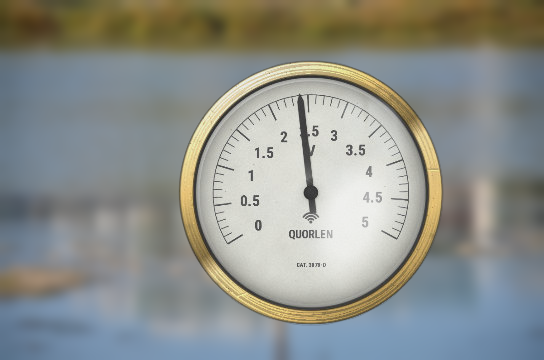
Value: 2.4 V
